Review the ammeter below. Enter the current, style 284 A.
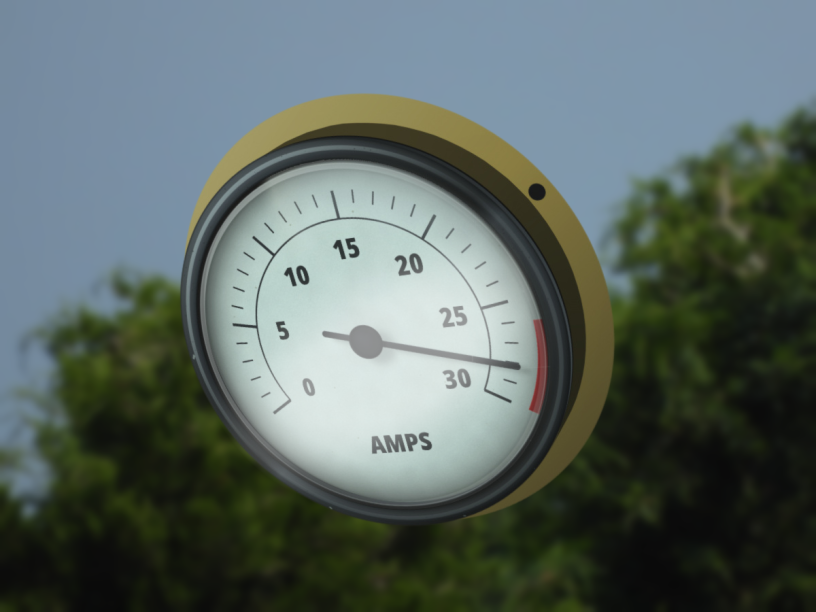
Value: 28 A
